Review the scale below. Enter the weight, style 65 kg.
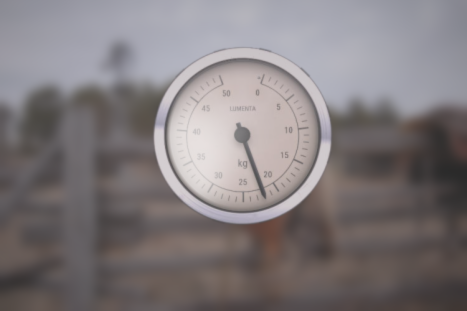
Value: 22 kg
